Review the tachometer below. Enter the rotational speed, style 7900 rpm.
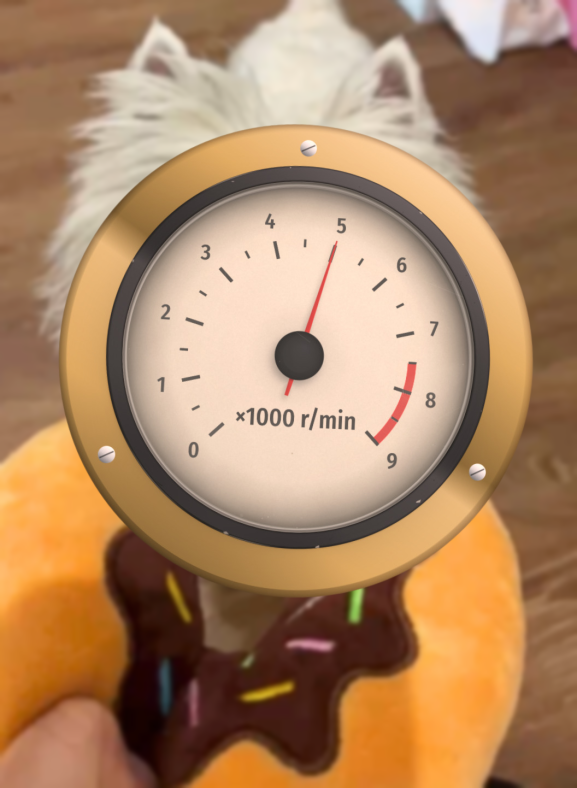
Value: 5000 rpm
